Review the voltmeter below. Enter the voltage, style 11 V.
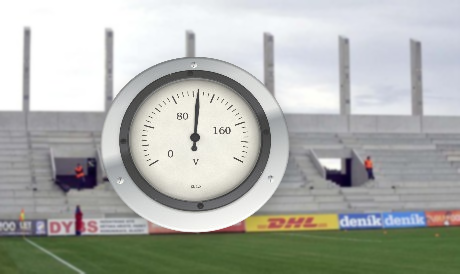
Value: 105 V
